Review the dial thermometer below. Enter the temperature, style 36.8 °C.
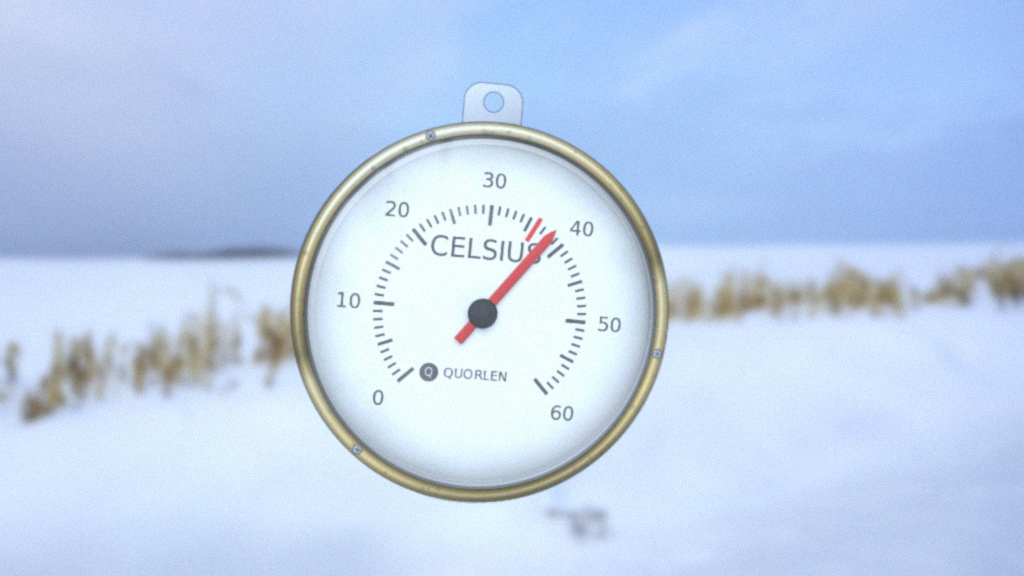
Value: 38 °C
